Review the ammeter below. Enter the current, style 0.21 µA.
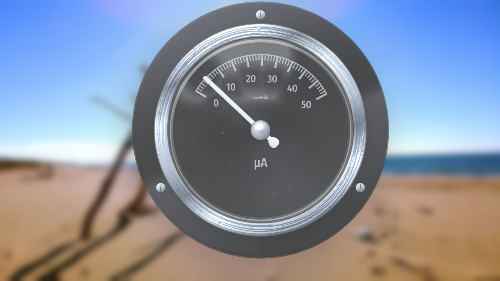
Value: 5 µA
